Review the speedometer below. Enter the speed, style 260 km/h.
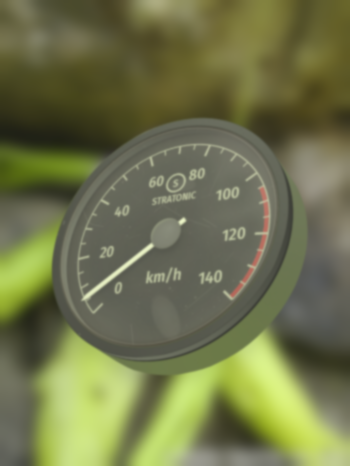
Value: 5 km/h
